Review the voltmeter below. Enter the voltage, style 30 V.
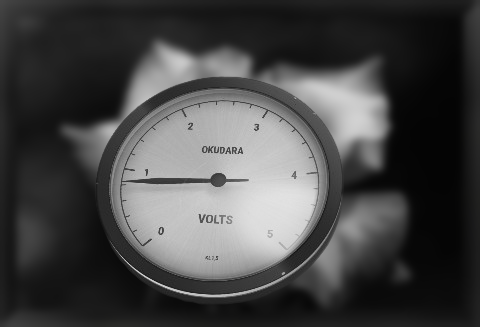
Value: 0.8 V
